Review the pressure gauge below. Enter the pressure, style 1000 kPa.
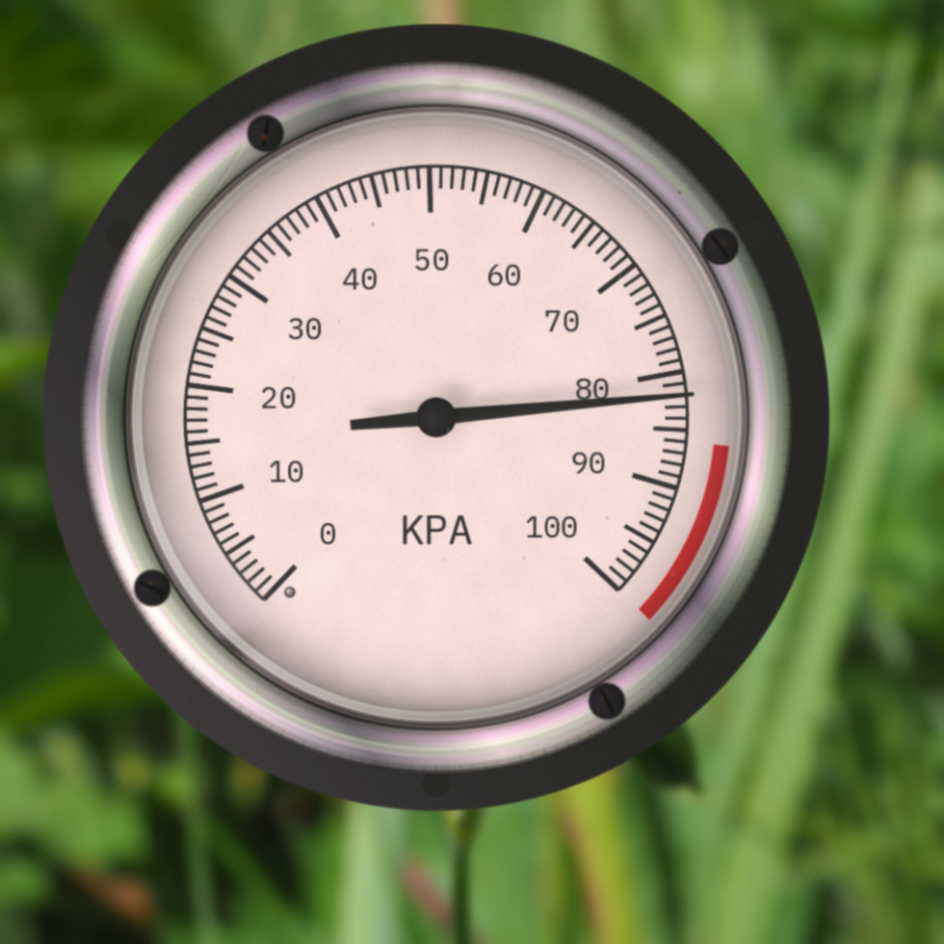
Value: 82 kPa
